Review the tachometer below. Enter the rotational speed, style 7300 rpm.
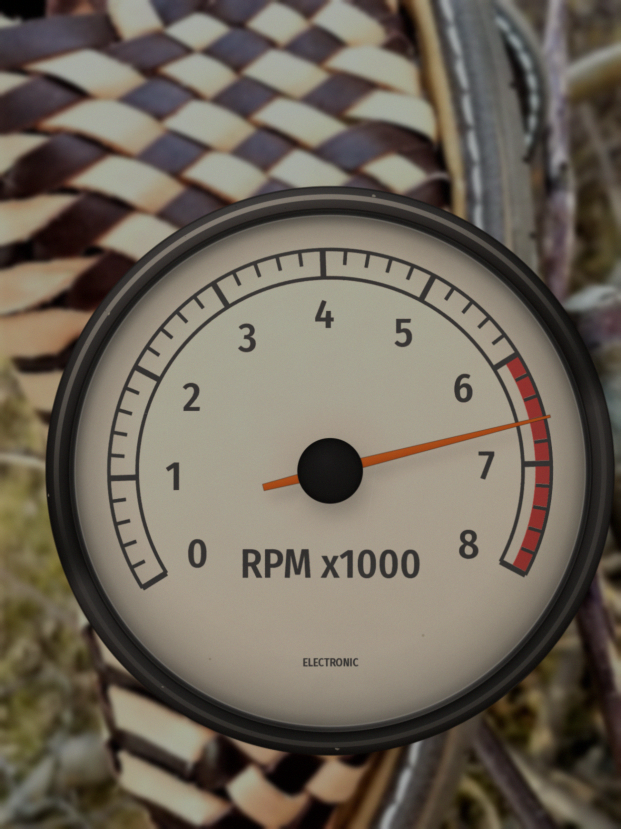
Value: 6600 rpm
